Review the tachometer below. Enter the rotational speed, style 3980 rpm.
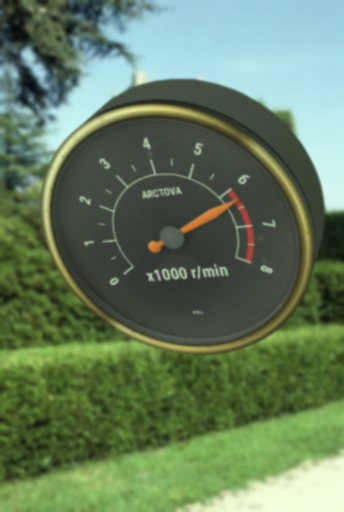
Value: 6250 rpm
